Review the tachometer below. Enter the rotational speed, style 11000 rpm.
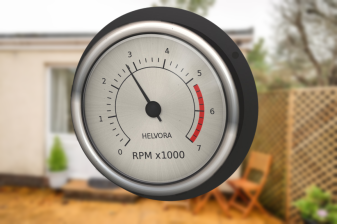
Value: 2800 rpm
